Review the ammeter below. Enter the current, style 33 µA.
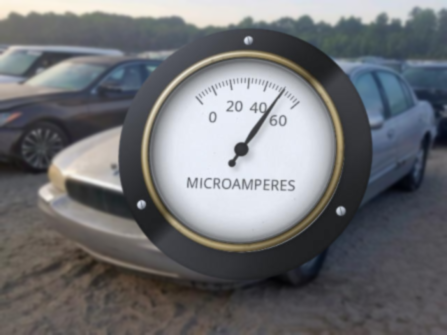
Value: 50 µA
